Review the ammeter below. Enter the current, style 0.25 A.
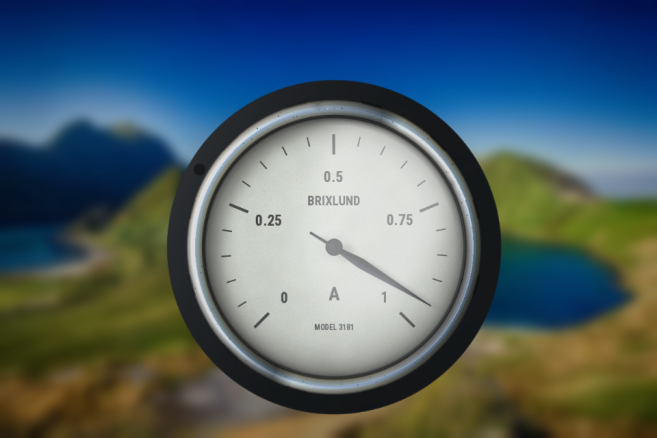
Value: 0.95 A
